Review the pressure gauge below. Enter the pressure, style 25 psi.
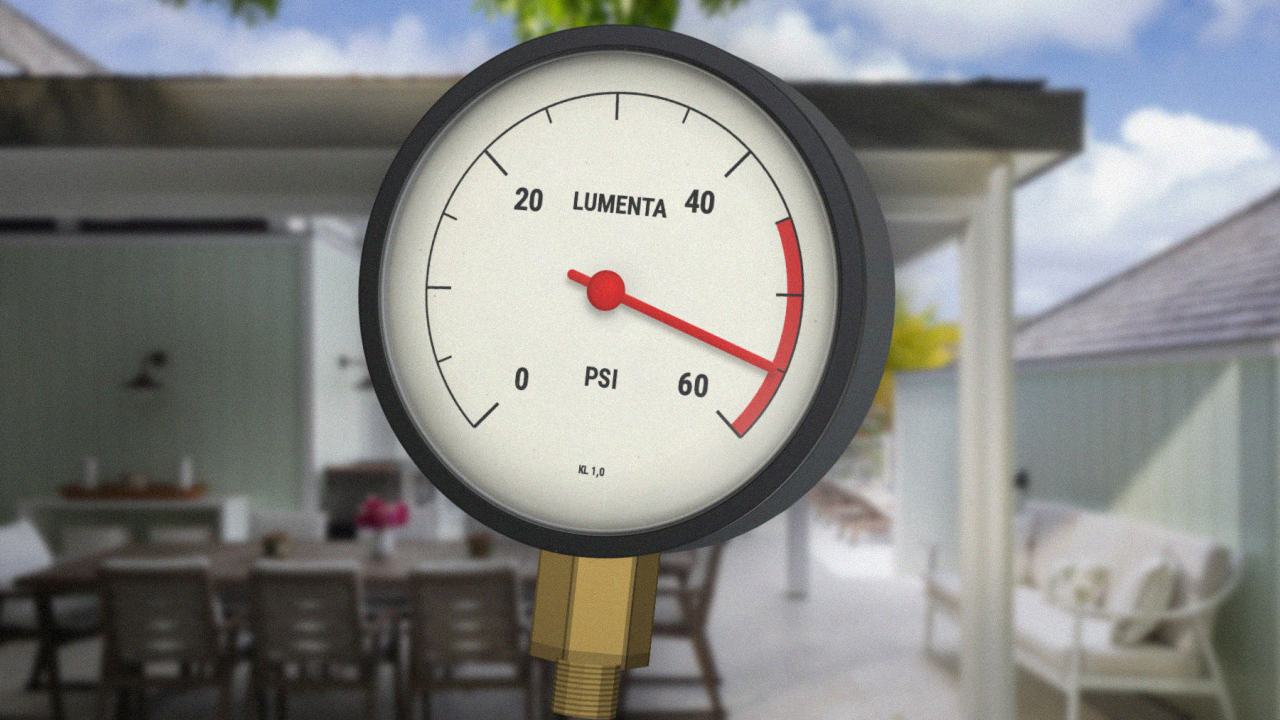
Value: 55 psi
